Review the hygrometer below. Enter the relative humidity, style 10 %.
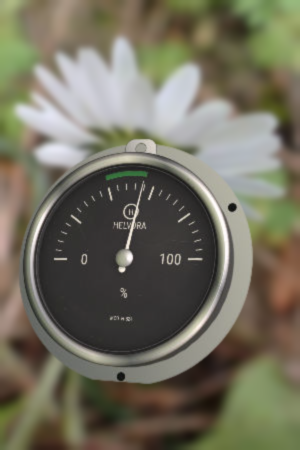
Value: 56 %
